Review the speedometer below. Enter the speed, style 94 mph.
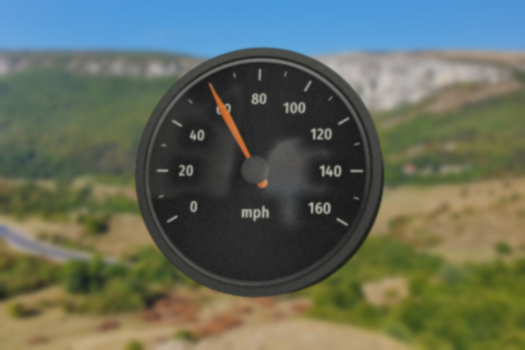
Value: 60 mph
